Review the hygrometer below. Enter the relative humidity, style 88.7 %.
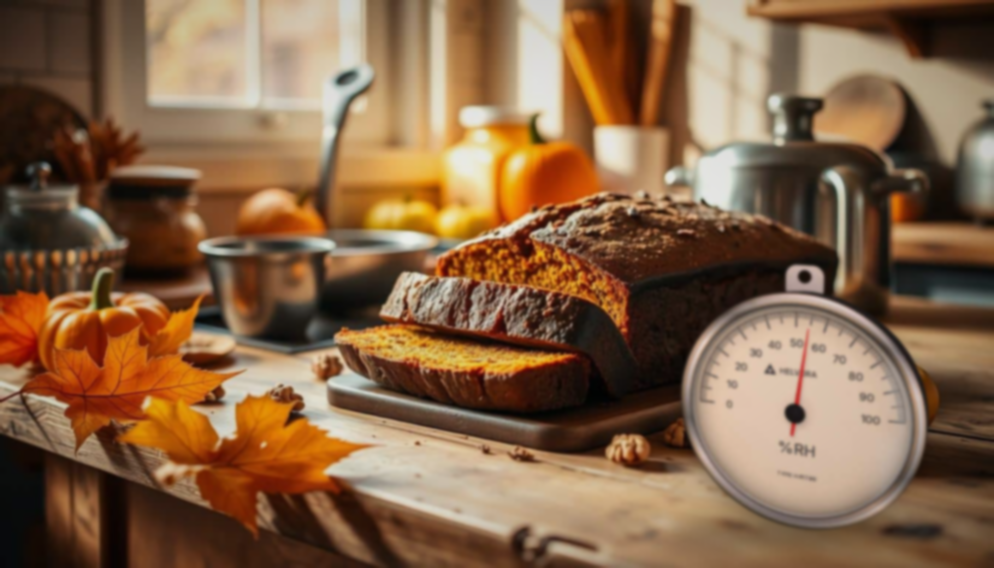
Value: 55 %
